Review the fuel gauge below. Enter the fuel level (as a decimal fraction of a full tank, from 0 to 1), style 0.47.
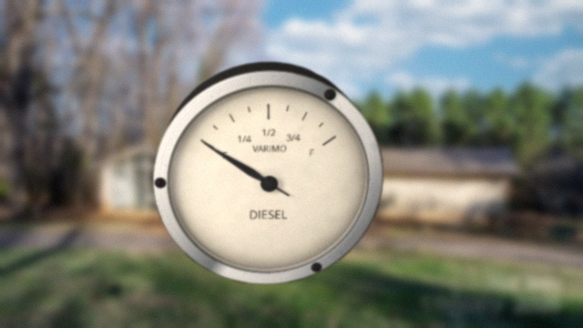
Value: 0
